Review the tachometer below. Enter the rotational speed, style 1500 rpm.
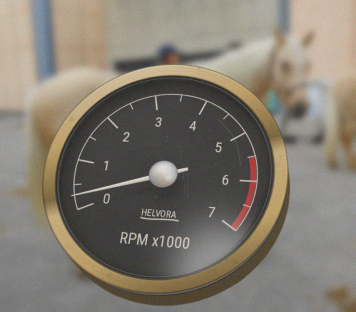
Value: 250 rpm
